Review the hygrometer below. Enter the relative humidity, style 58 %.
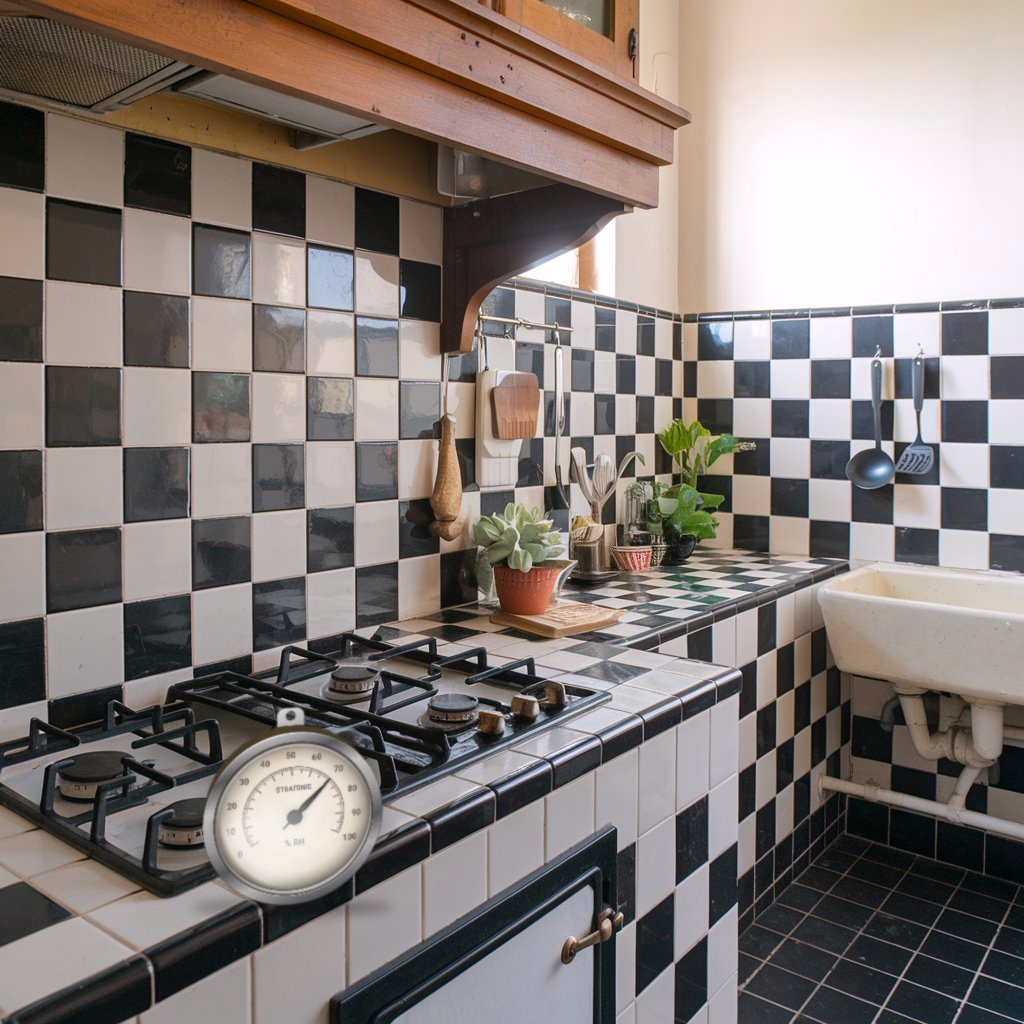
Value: 70 %
